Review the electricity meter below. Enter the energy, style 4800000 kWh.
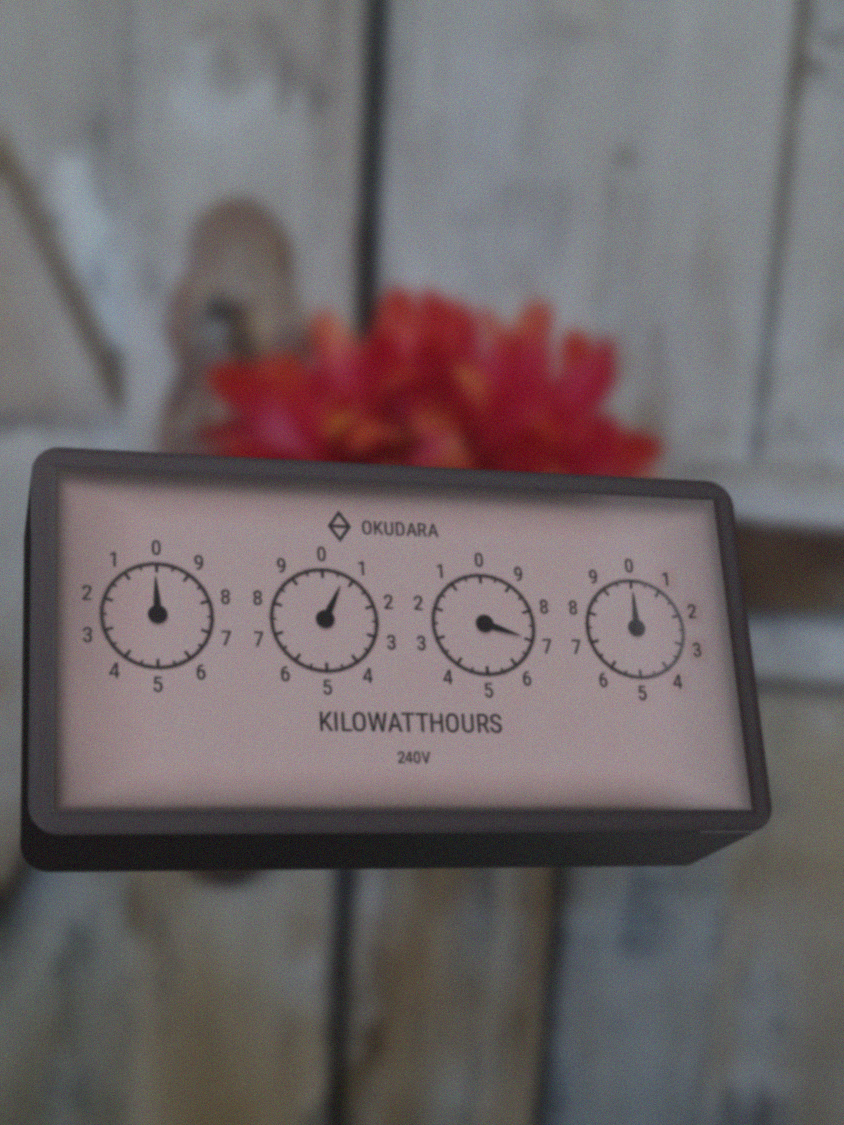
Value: 70 kWh
